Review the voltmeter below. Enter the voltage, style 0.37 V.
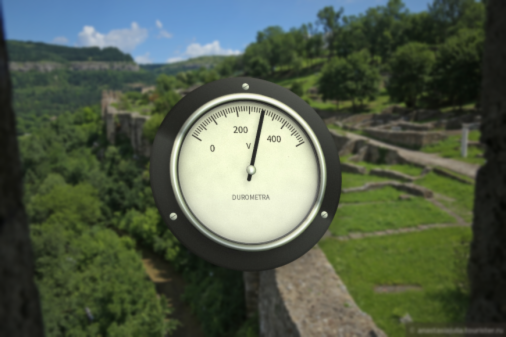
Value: 300 V
